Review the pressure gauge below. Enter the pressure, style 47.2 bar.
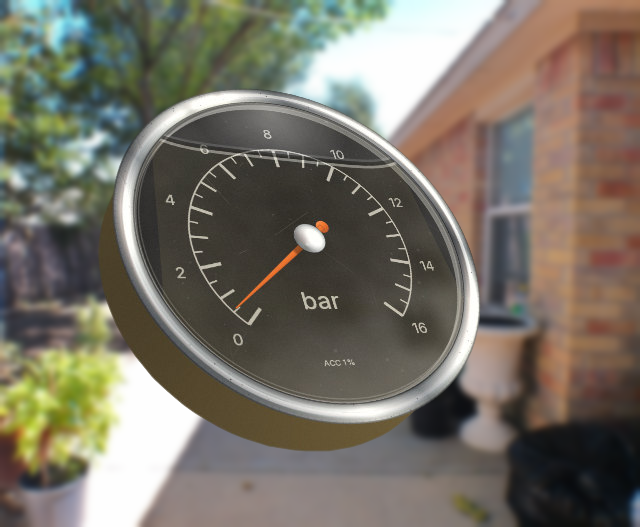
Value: 0.5 bar
